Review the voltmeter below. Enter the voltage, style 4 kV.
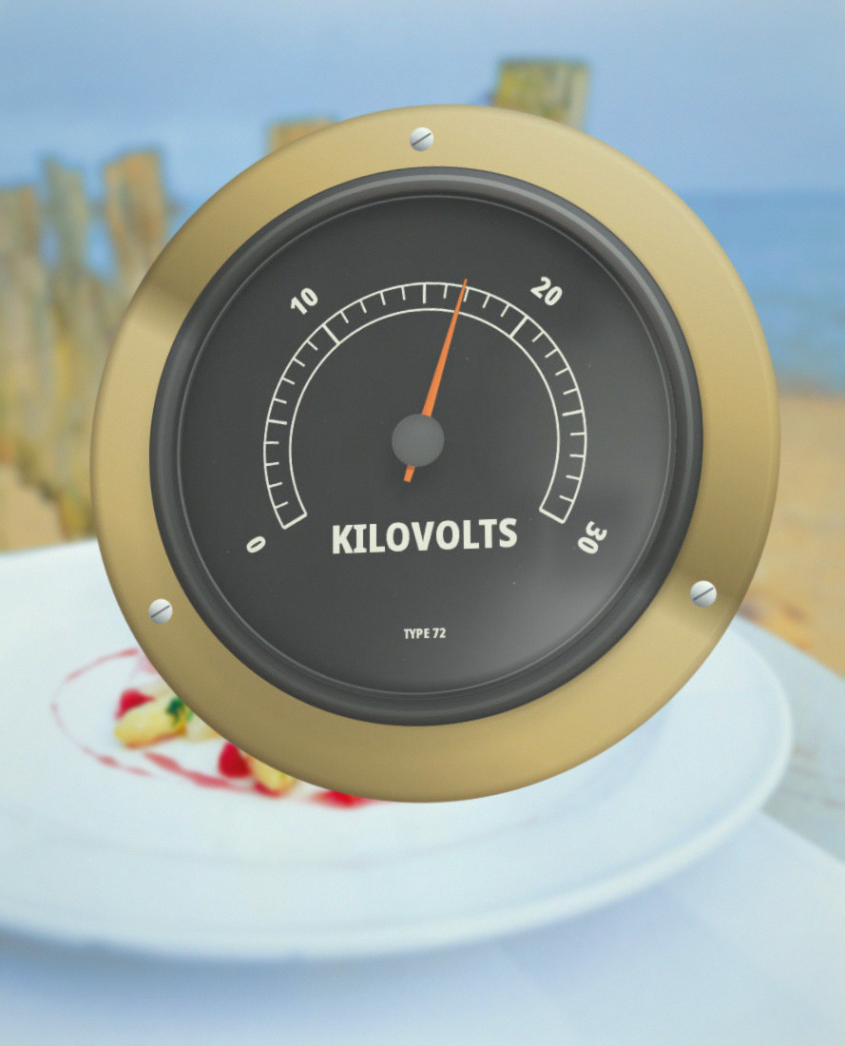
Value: 17 kV
